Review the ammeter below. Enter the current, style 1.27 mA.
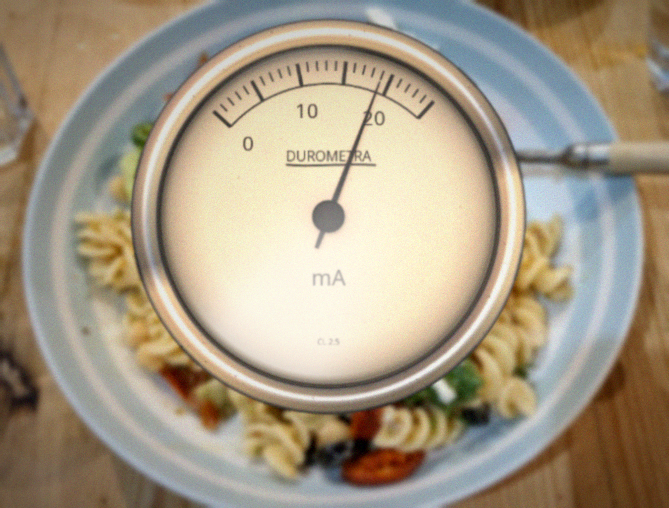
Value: 19 mA
